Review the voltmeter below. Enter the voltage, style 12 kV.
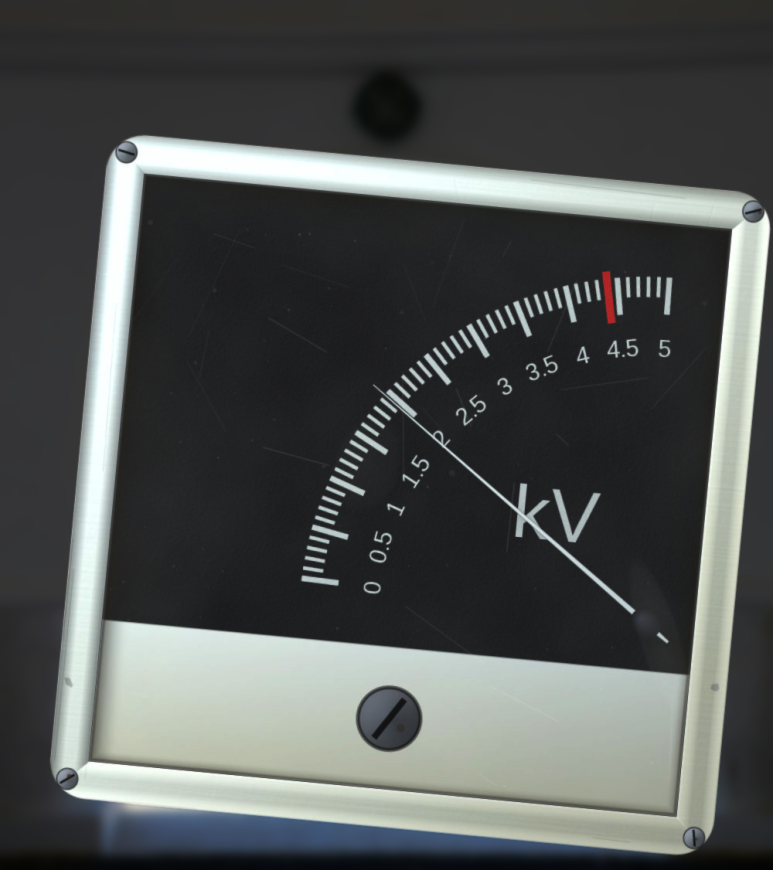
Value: 1.95 kV
